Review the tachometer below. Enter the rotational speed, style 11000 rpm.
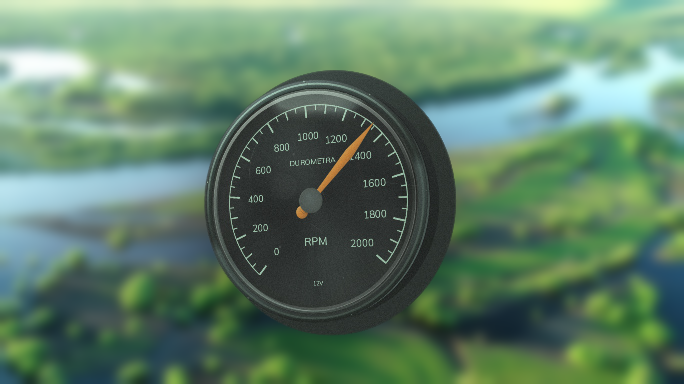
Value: 1350 rpm
